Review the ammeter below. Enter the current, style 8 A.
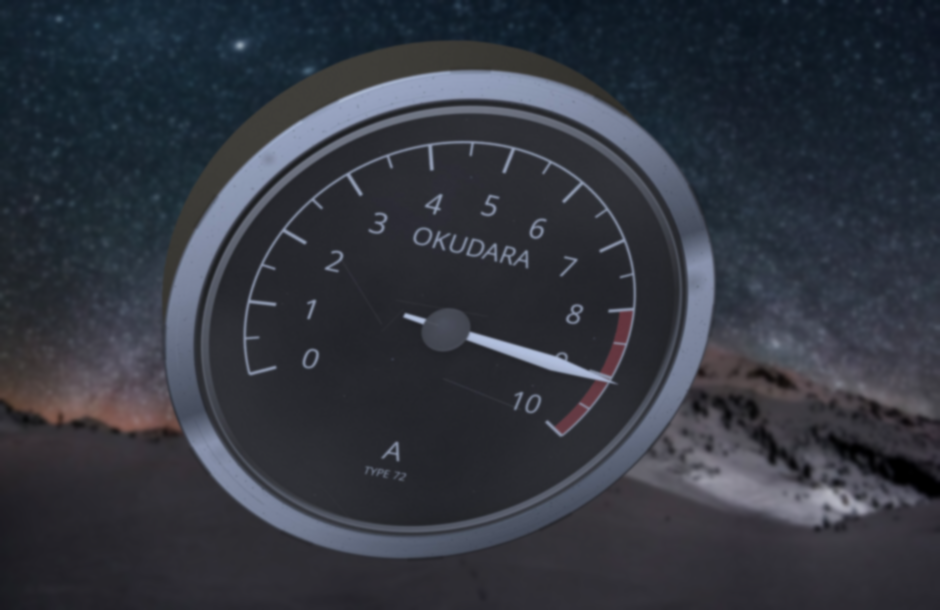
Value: 9 A
